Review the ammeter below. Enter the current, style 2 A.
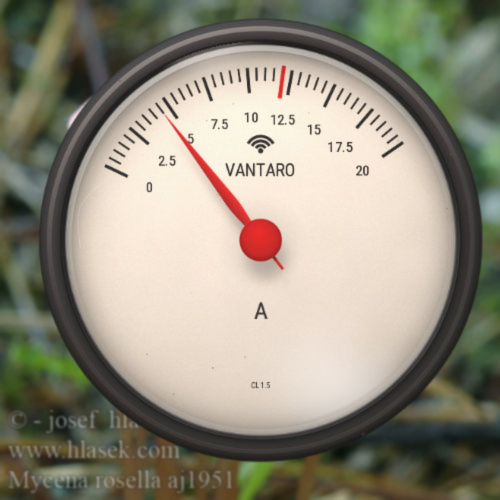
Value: 4.5 A
